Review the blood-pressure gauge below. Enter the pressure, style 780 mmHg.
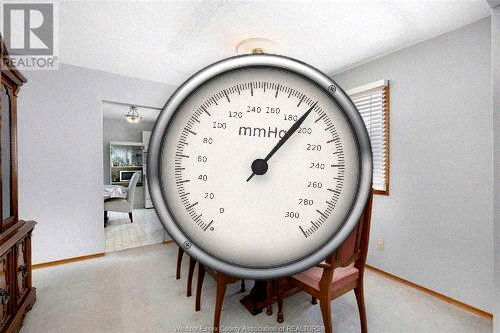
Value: 190 mmHg
